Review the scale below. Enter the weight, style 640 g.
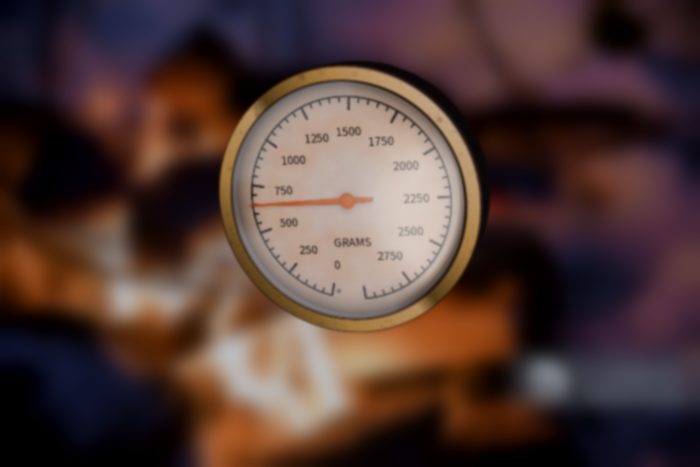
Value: 650 g
